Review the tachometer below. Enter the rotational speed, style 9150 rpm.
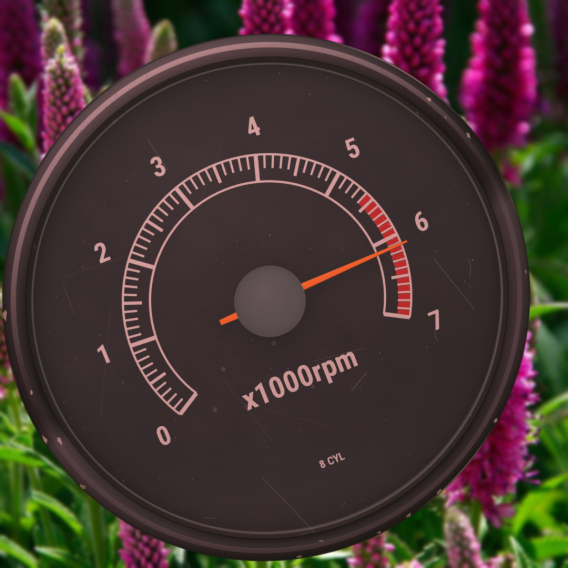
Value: 6100 rpm
